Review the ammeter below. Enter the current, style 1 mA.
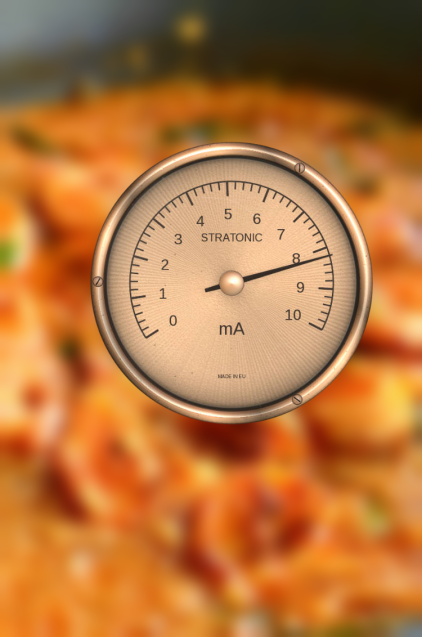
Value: 8.2 mA
